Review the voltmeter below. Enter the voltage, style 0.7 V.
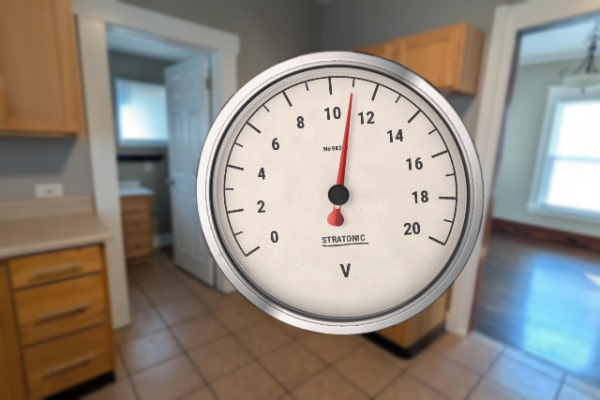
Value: 11 V
